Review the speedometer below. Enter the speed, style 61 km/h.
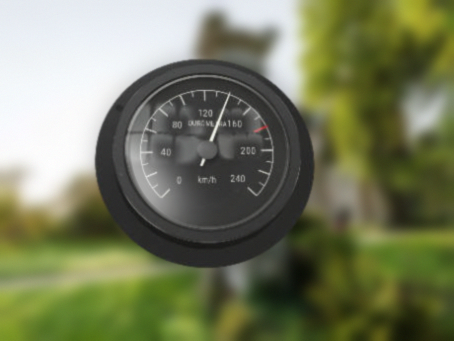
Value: 140 km/h
